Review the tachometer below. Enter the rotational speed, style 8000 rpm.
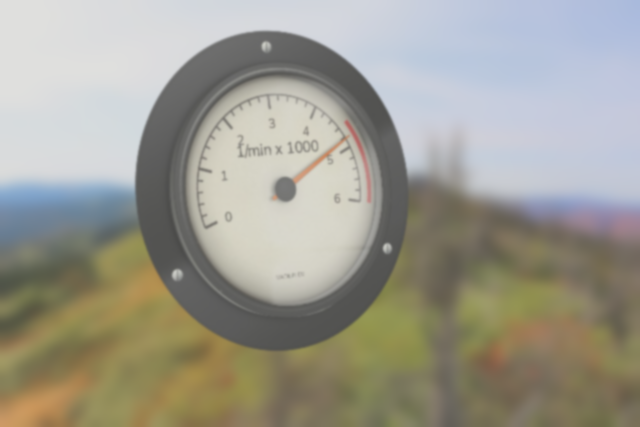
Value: 4800 rpm
